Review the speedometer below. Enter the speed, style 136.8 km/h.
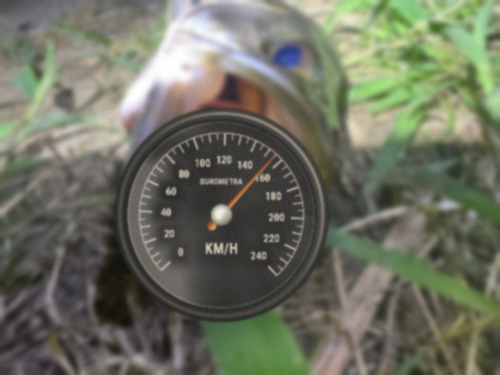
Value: 155 km/h
